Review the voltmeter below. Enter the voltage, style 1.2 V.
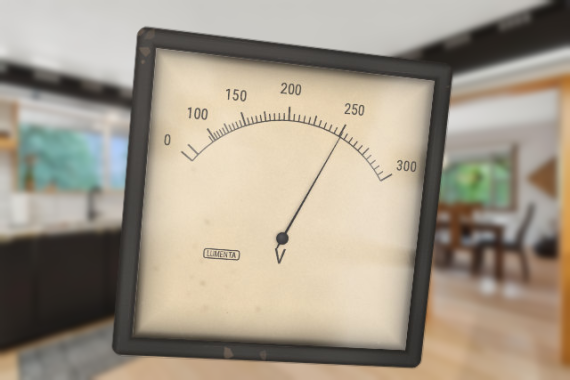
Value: 250 V
